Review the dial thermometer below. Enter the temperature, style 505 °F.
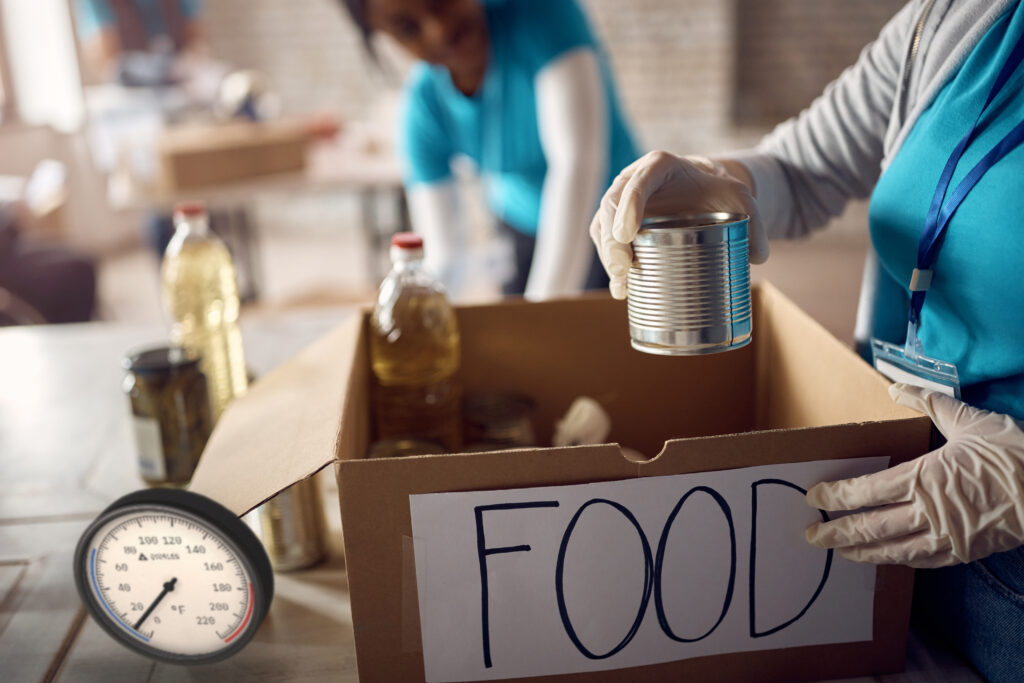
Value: 10 °F
